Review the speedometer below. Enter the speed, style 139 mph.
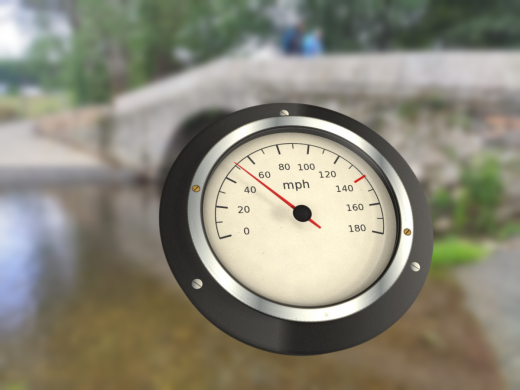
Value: 50 mph
